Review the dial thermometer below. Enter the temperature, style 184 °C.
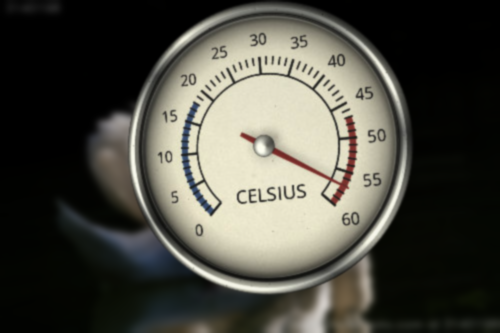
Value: 57 °C
